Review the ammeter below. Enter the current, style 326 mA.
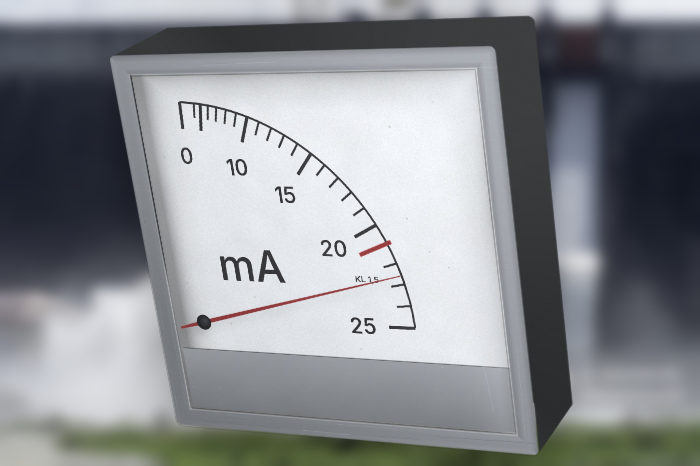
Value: 22.5 mA
